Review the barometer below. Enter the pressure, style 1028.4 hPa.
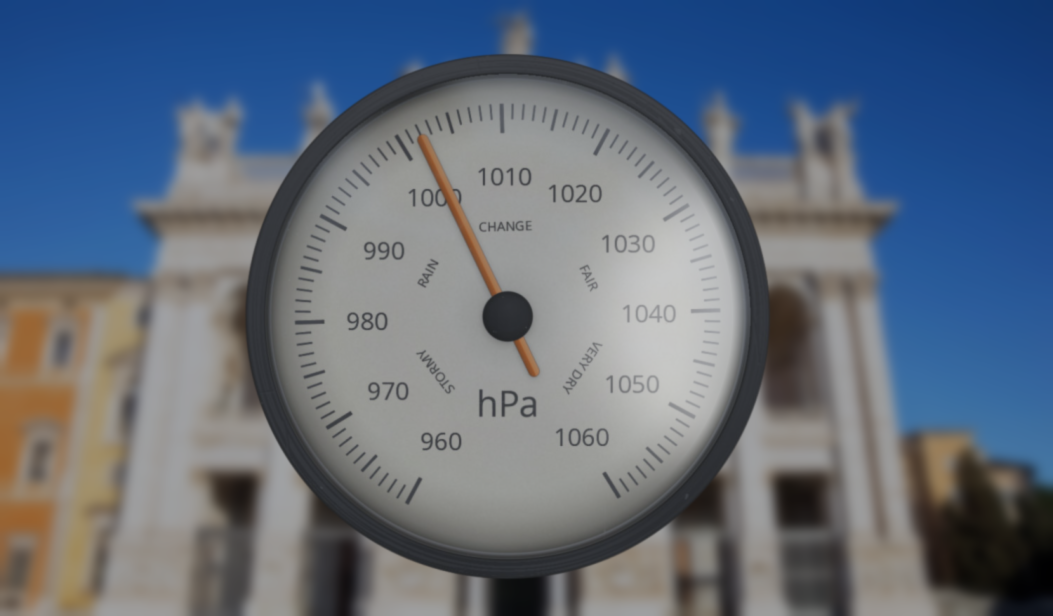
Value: 1002 hPa
